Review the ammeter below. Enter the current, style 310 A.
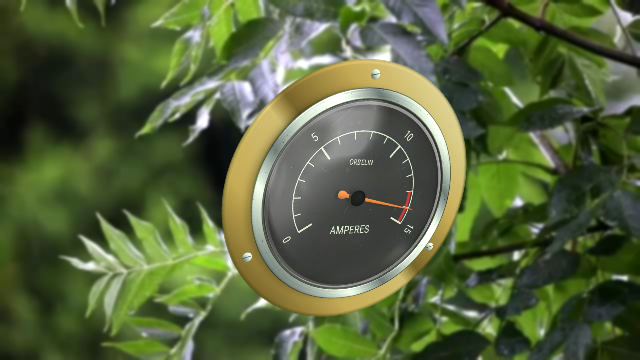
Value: 14 A
